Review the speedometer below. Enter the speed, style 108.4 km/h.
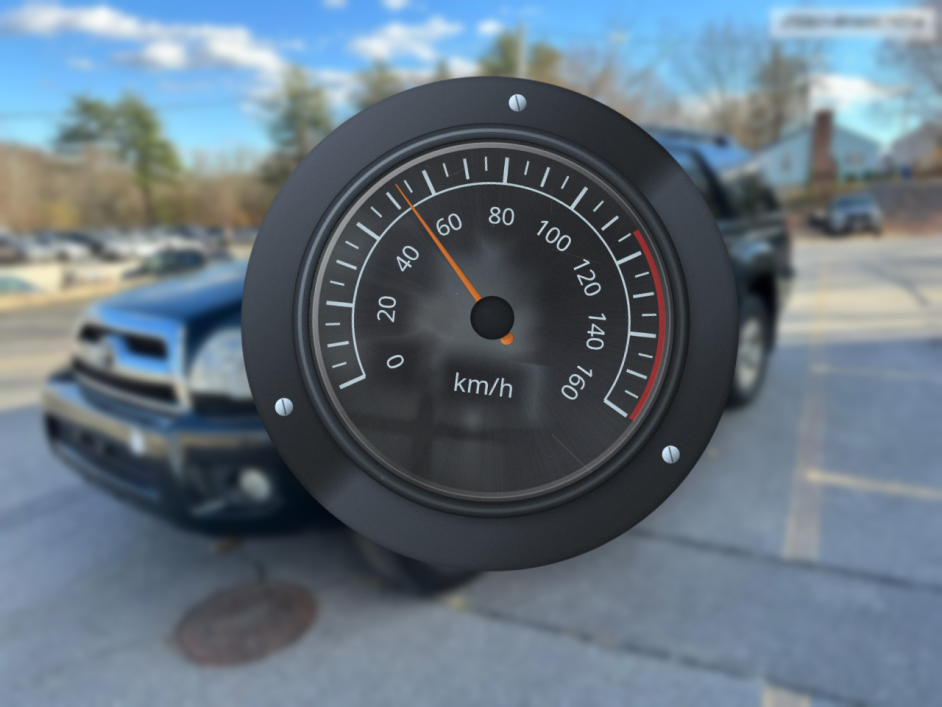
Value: 52.5 km/h
